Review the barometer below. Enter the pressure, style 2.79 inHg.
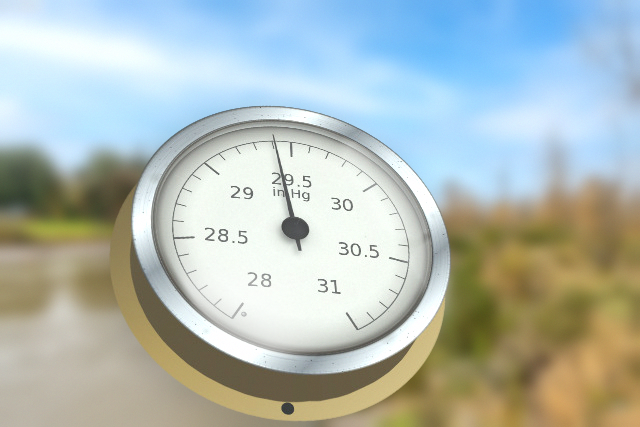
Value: 29.4 inHg
